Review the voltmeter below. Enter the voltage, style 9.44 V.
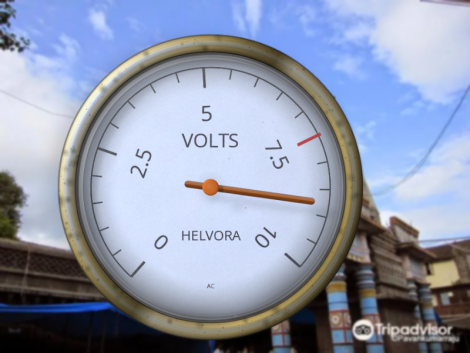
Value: 8.75 V
